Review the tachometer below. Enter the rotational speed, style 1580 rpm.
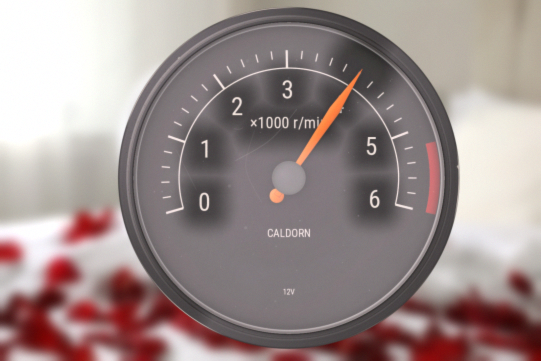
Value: 4000 rpm
